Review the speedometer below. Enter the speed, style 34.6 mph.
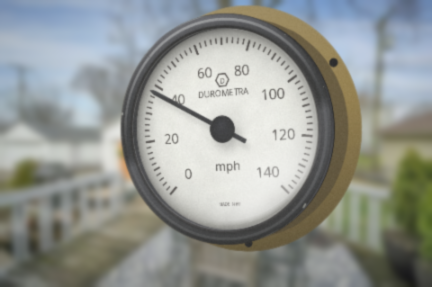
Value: 38 mph
